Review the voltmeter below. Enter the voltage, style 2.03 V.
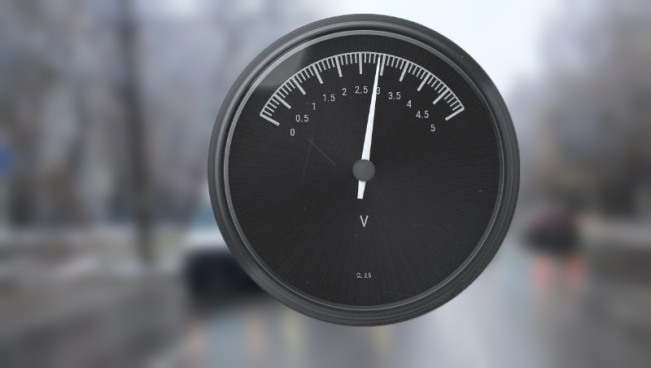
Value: 2.9 V
